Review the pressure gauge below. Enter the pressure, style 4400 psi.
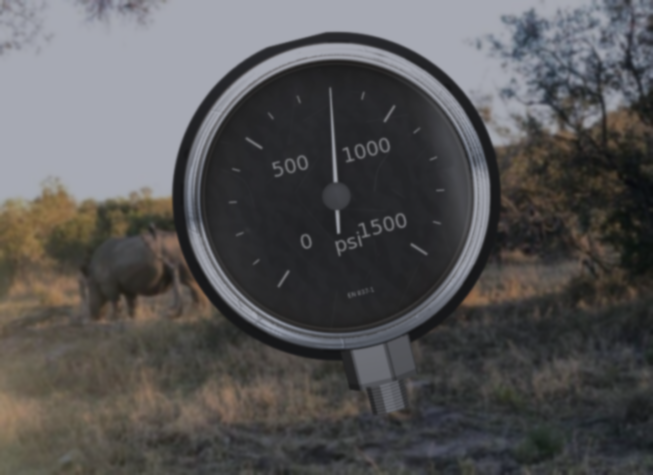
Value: 800 psi
